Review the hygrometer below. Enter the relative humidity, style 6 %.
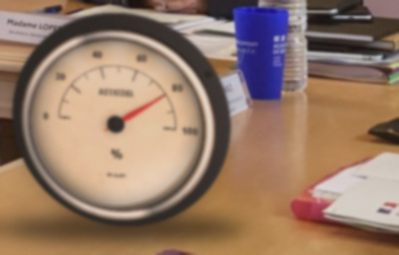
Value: 80 %
